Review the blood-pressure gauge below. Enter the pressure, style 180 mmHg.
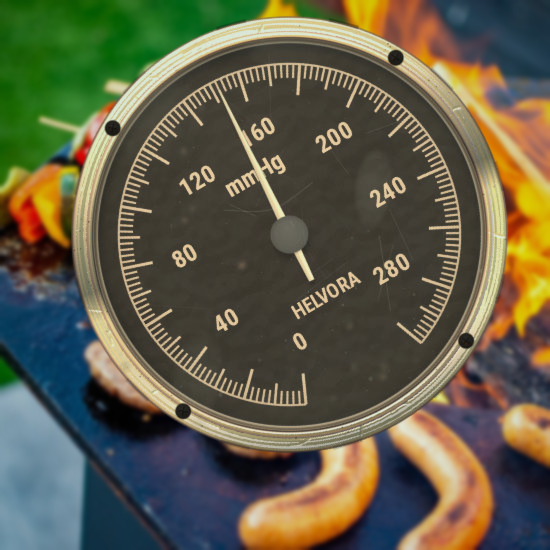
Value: 152 mmHg
